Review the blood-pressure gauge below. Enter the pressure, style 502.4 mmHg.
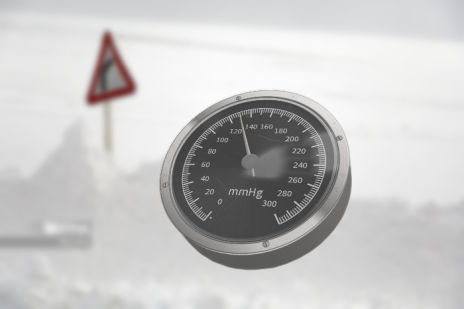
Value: 130 mmHg
